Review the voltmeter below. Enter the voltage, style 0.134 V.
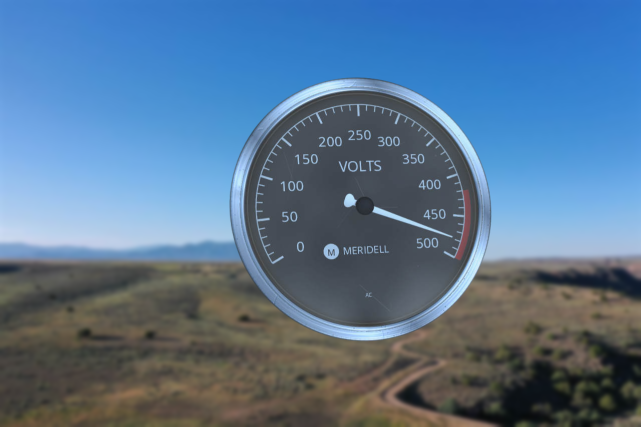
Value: 480 V
